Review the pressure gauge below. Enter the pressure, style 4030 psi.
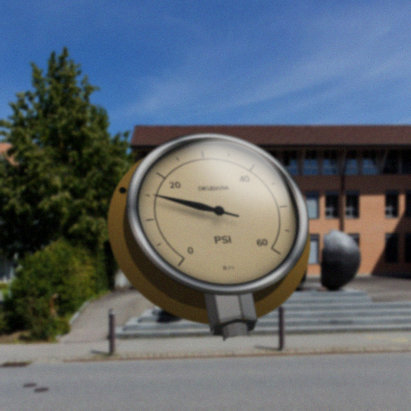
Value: 15 psi
